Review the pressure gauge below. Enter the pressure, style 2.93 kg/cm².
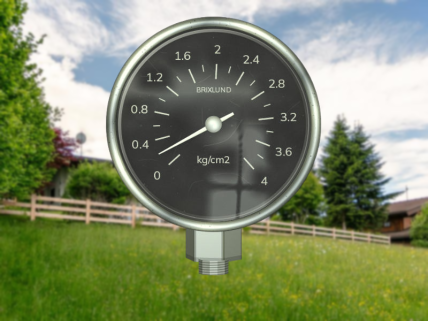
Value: 0.2 kg/cm²
